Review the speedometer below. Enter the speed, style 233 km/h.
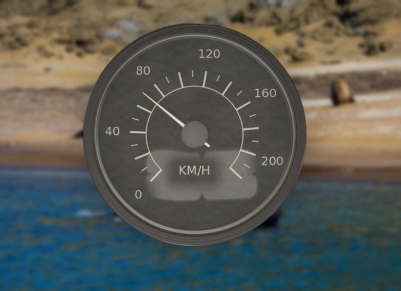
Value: 70 km/h
